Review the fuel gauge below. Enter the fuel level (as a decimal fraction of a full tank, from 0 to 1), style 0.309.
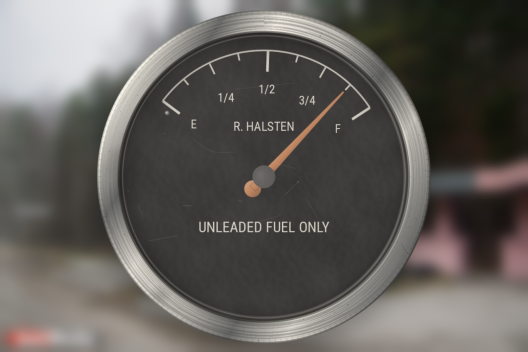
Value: 0.875
